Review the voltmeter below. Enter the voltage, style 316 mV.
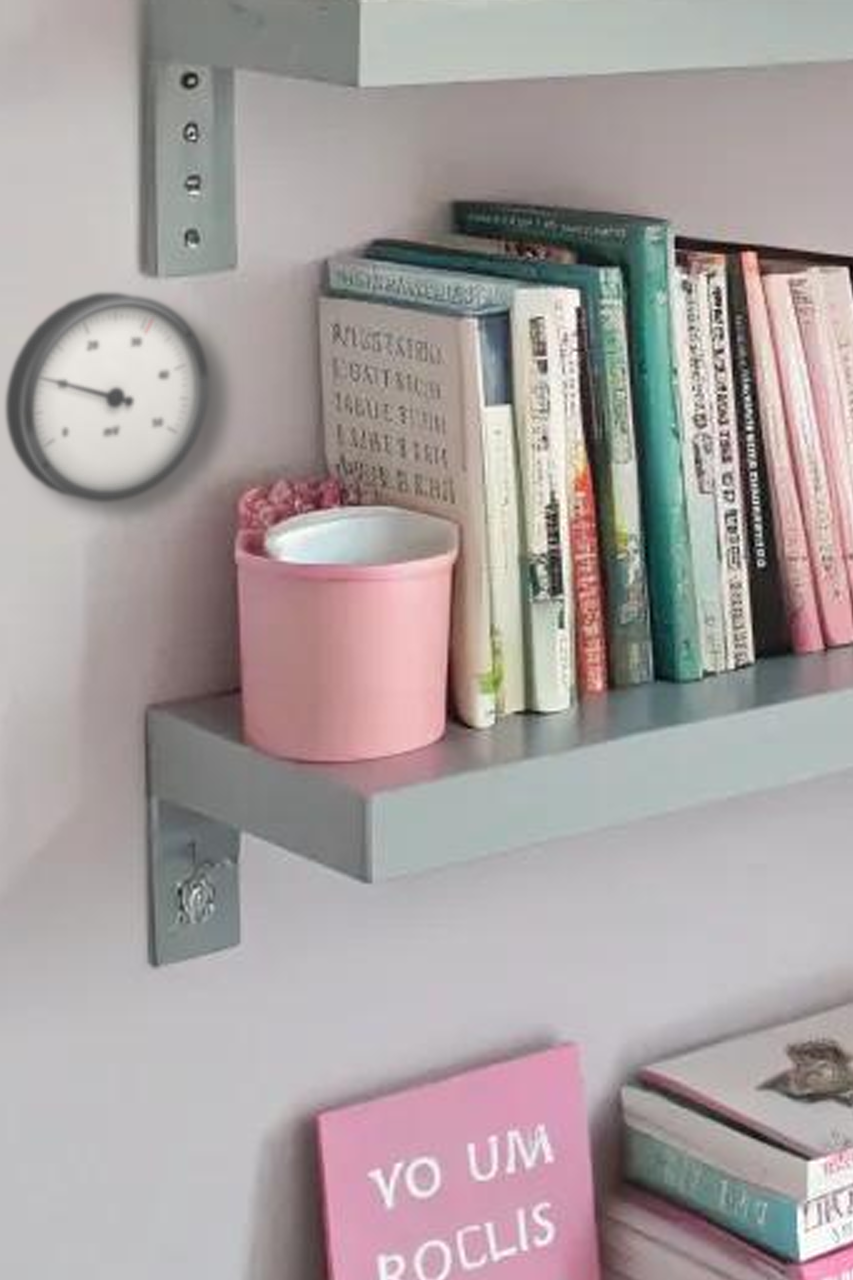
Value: 10 mV
